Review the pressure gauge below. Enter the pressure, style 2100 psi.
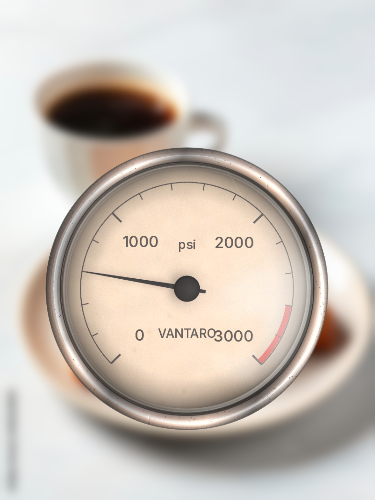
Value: 600 psi
